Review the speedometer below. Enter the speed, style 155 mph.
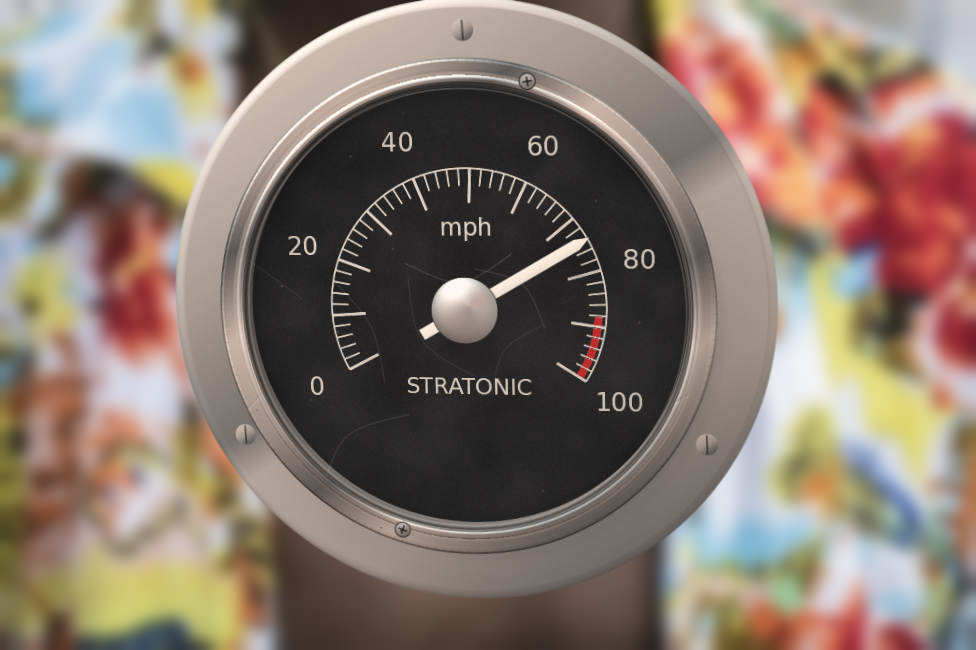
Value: 74 mph
